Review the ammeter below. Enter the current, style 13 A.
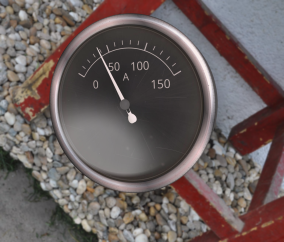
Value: 40 A
